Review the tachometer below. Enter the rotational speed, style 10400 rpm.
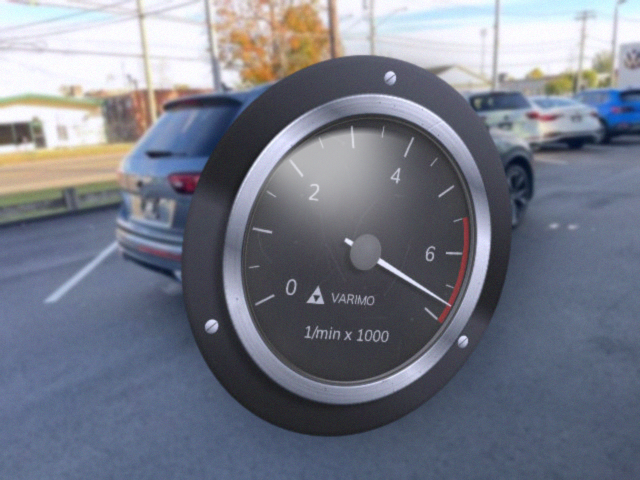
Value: 6750 rpm
